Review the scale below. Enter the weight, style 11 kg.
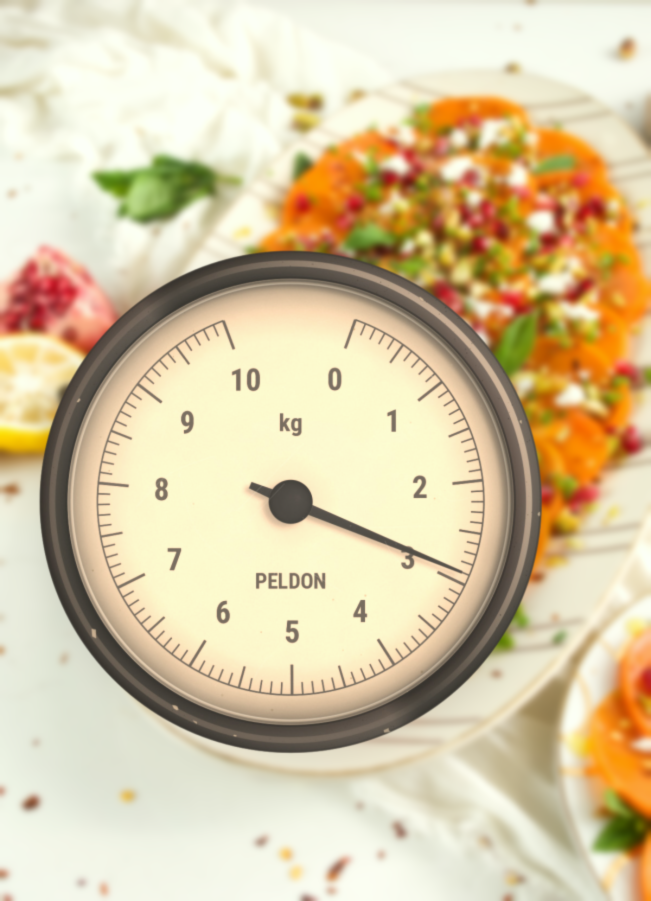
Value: 2.9 kg
